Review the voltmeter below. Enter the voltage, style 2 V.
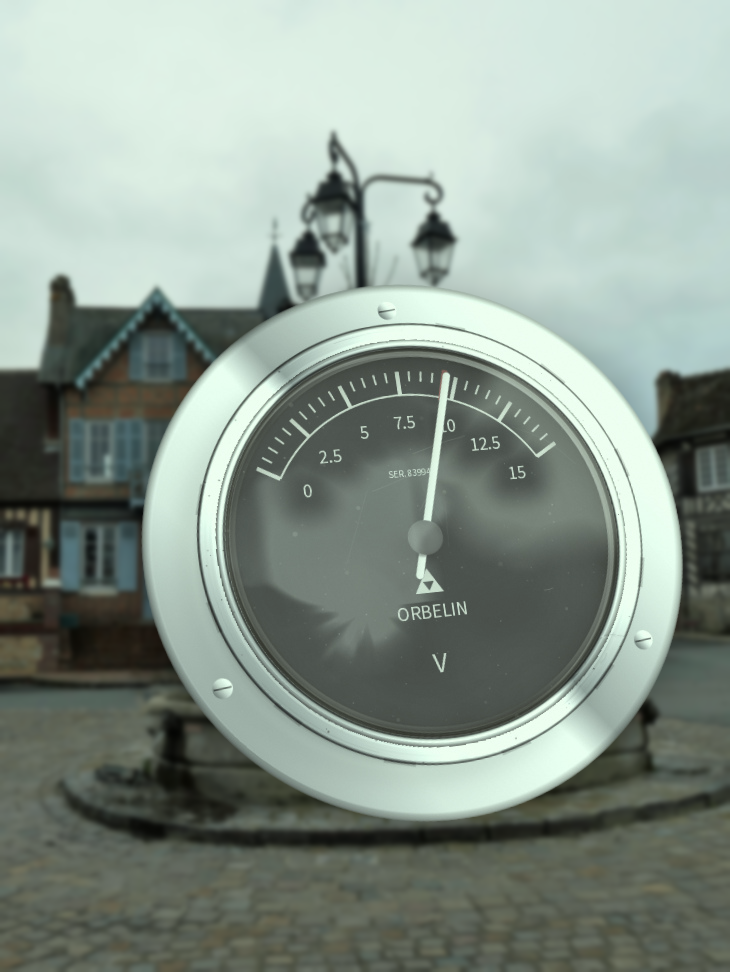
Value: 9.5 V
